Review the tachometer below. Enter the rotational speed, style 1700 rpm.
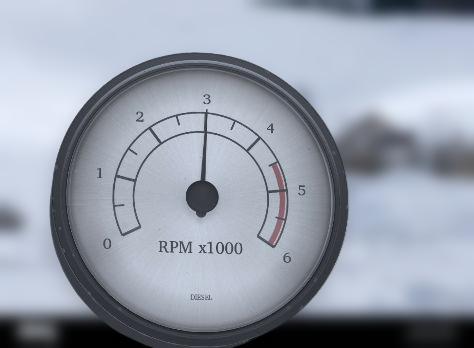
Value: 3000 rpm
